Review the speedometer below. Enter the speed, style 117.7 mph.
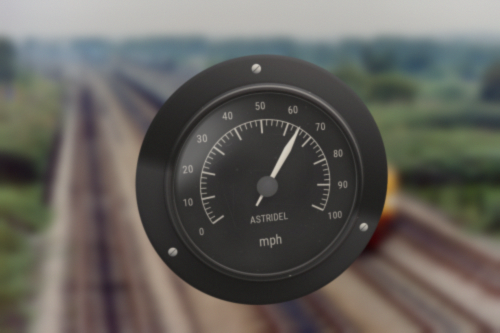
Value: 64 mph
